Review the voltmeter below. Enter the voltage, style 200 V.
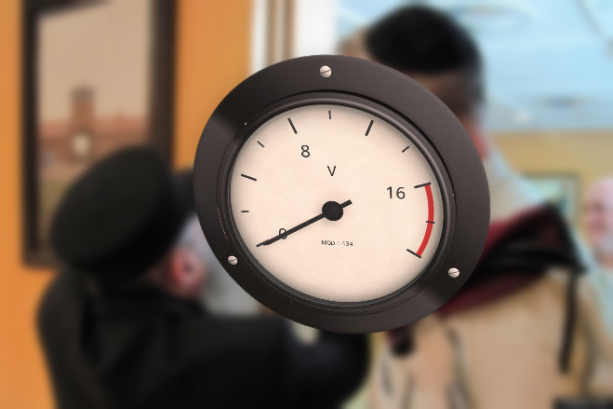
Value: 0 V
